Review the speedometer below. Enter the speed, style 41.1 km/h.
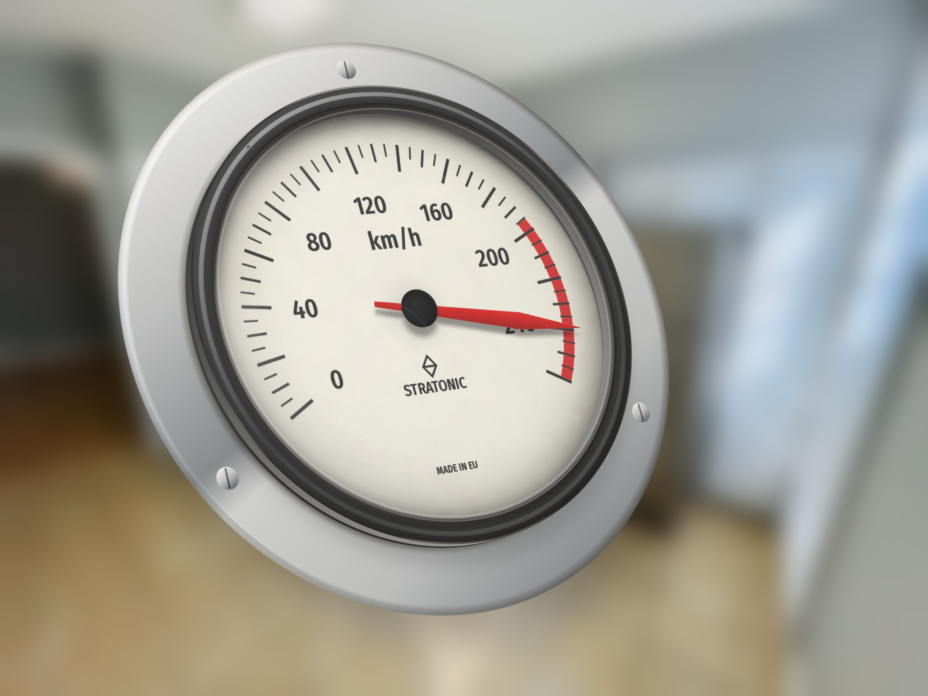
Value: 240 km/h
